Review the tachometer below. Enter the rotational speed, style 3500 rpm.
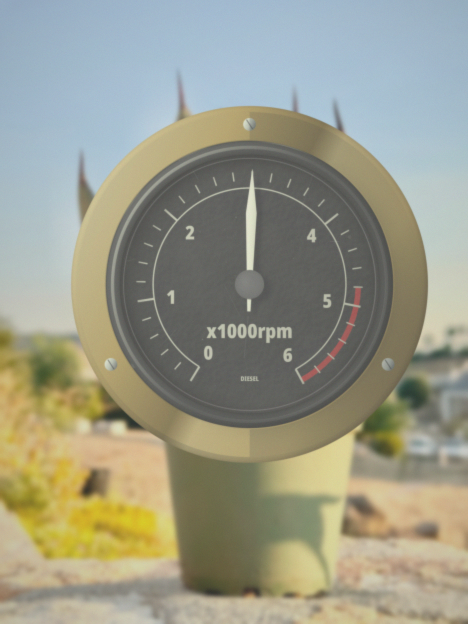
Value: 3000 rpm
